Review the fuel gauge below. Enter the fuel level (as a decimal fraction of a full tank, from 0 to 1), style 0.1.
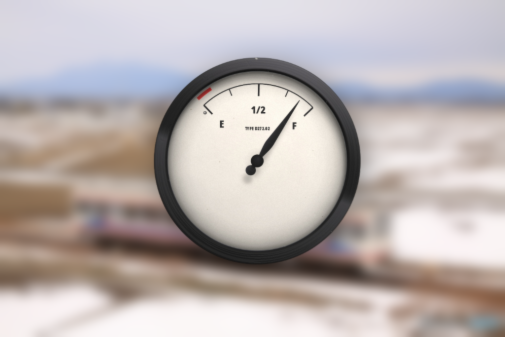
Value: 0.875
